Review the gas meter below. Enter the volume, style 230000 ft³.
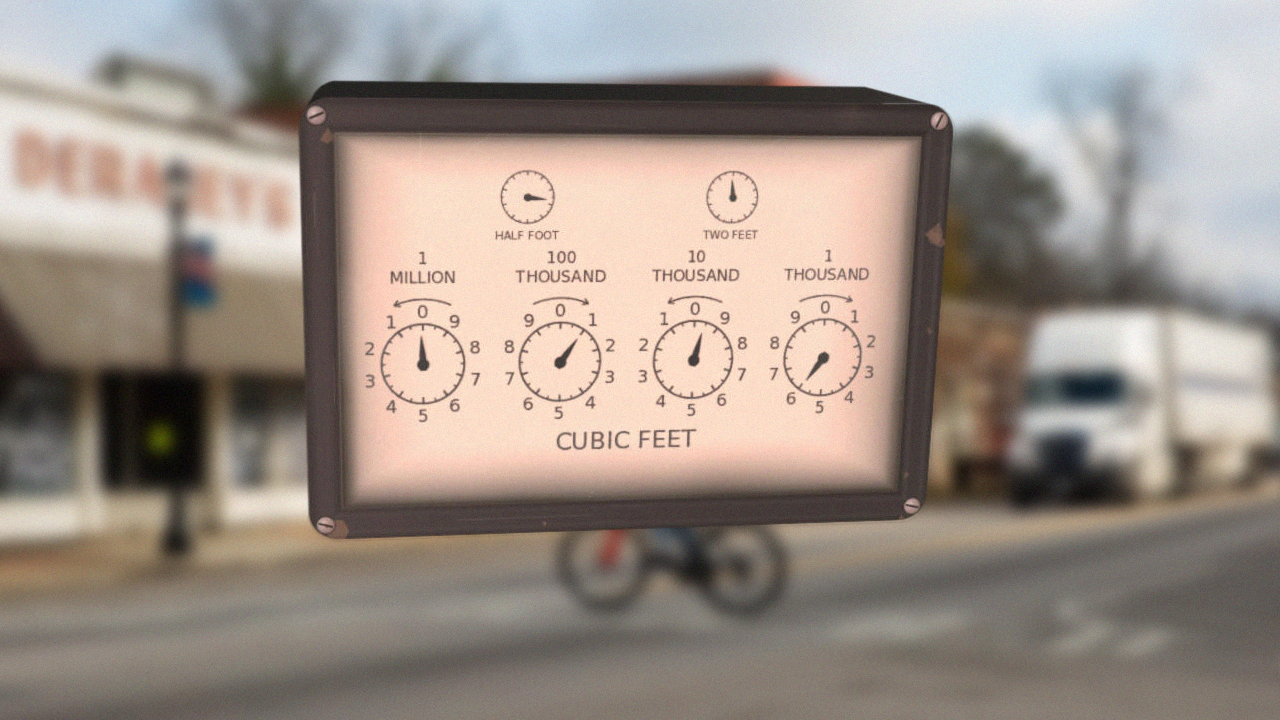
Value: 9600 ft³
